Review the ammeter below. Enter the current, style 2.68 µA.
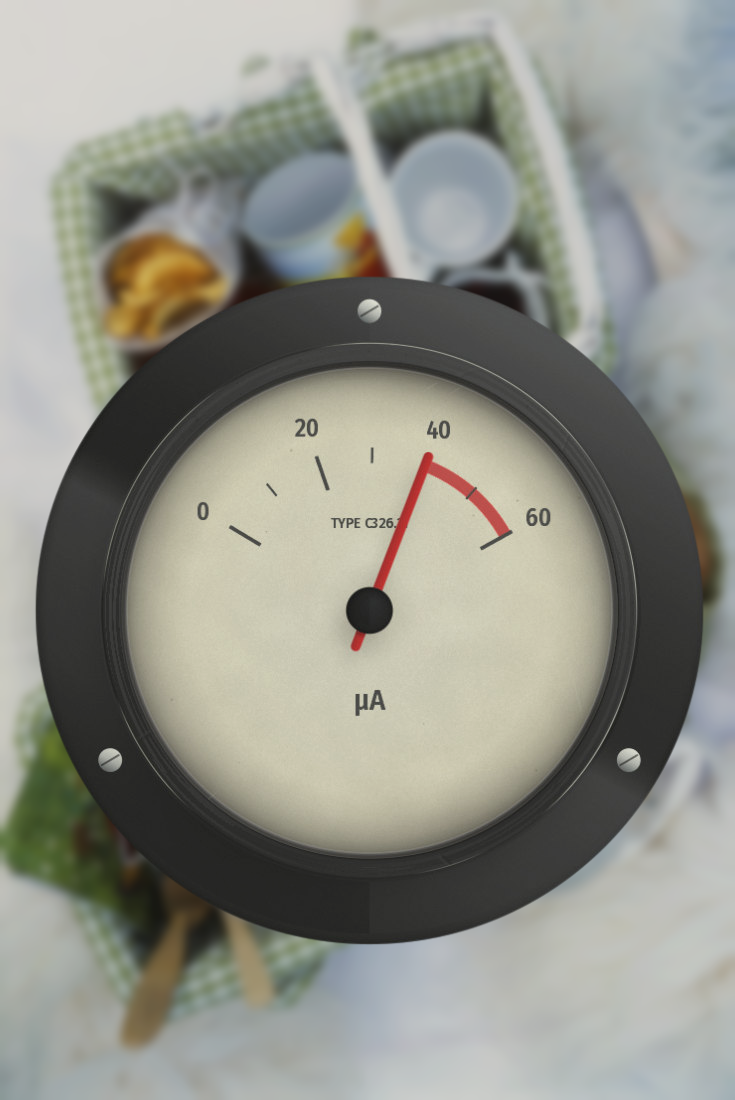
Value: 40 µA
